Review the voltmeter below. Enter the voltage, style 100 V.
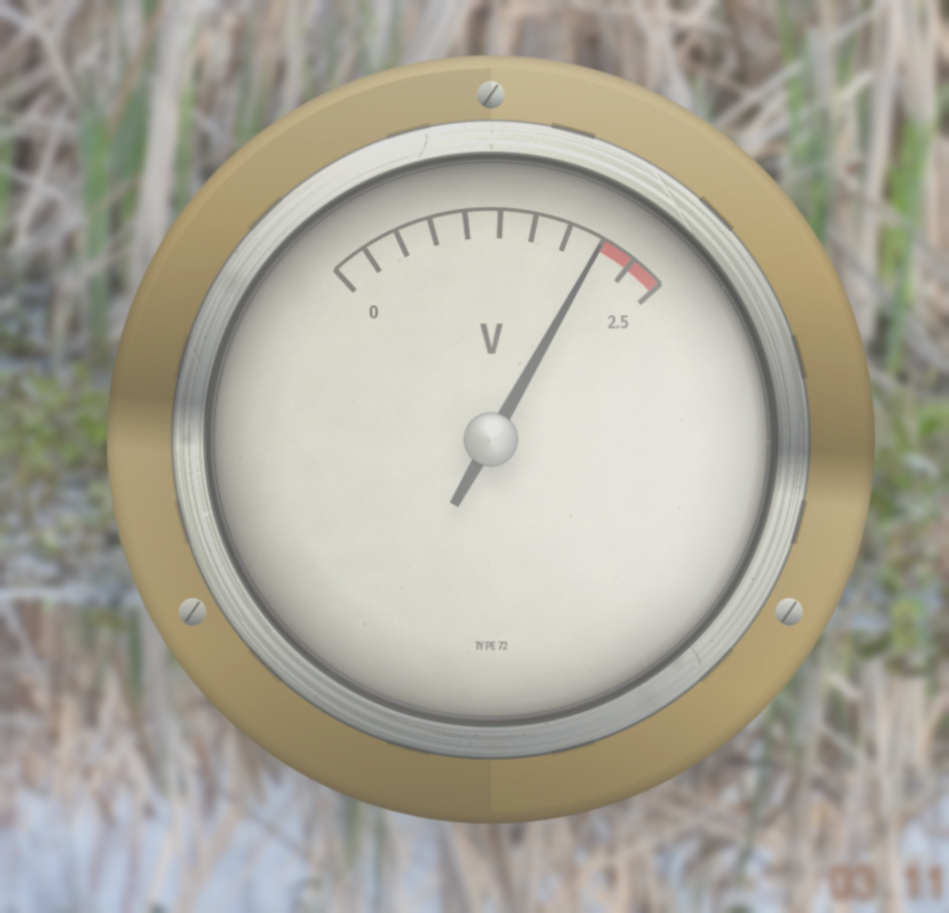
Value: 2 V
